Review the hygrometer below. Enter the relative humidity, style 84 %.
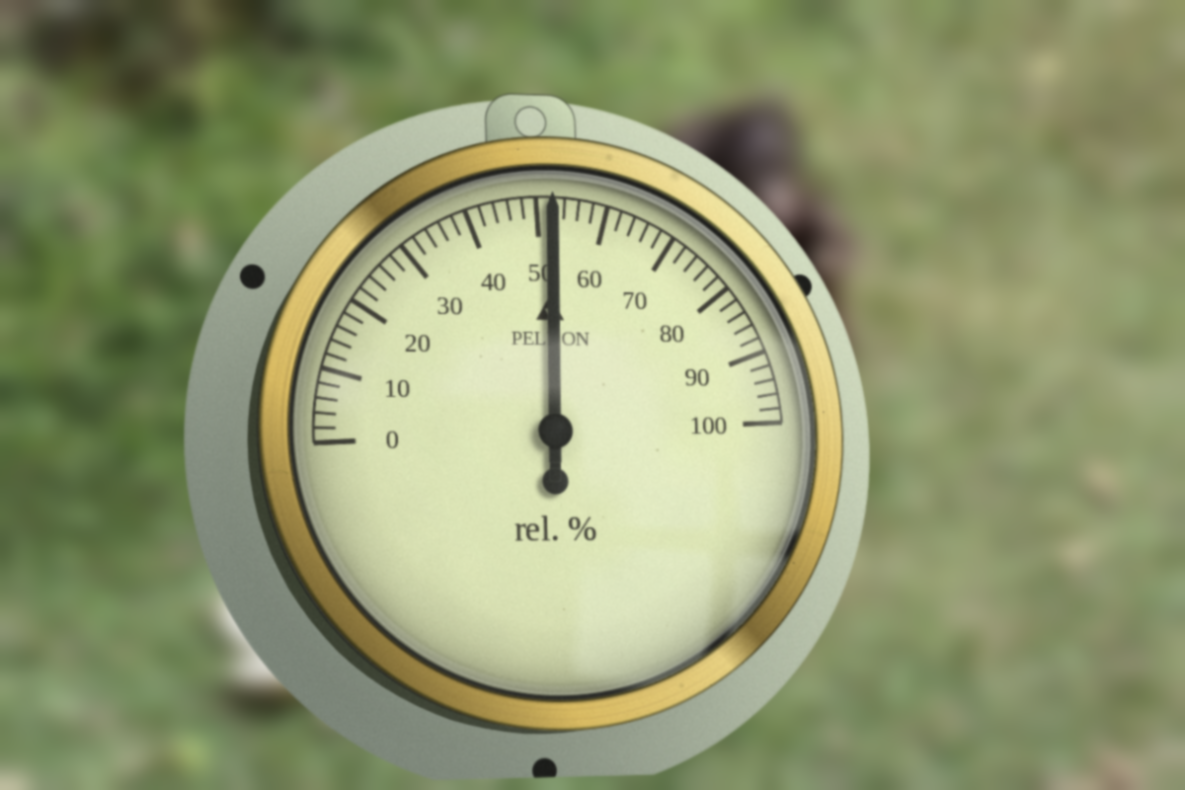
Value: 52 %
